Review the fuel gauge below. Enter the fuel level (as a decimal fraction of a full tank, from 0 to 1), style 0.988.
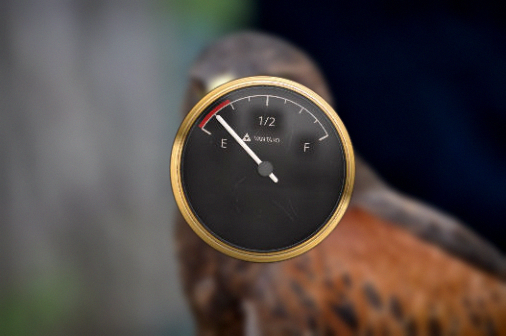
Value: 0.125
